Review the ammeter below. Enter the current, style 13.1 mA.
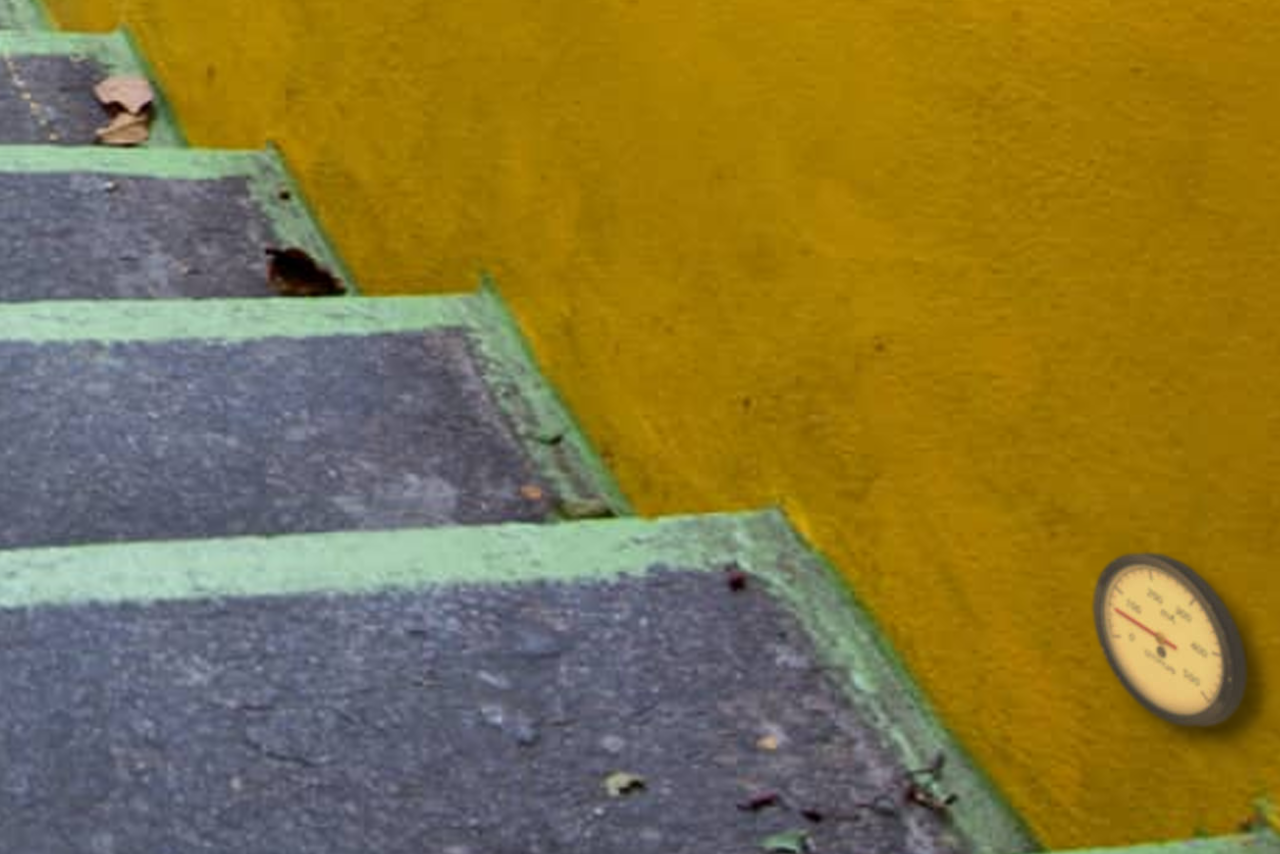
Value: 60 mA
